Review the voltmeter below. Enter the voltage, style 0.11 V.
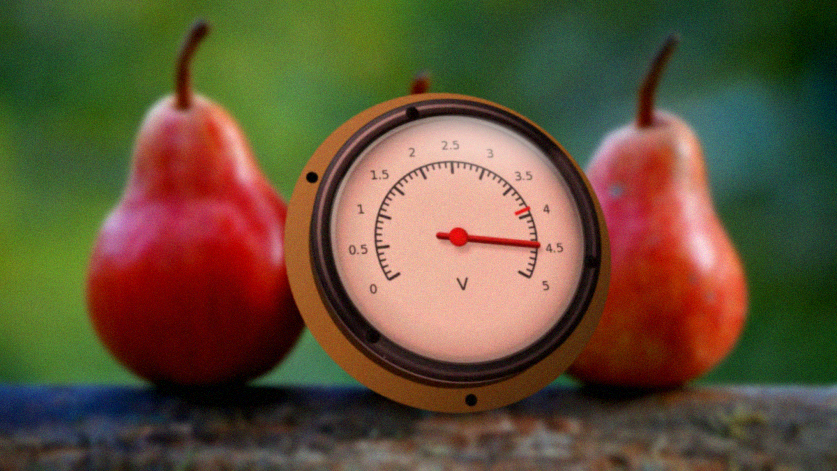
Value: 4.5 V
